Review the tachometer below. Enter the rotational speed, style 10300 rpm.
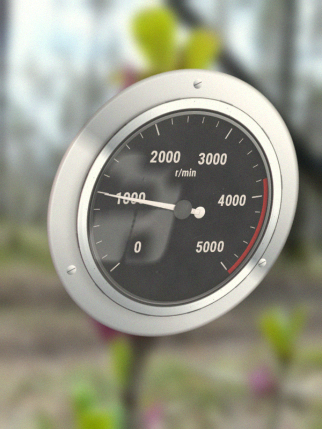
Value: 1000 rpm
